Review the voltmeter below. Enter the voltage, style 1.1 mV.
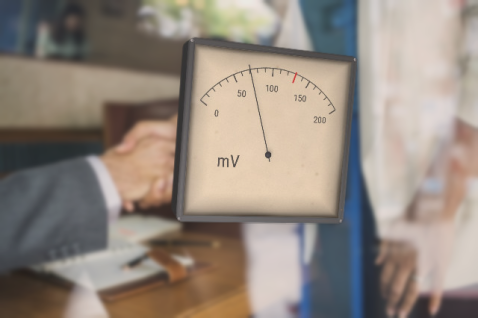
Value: 70 mV
